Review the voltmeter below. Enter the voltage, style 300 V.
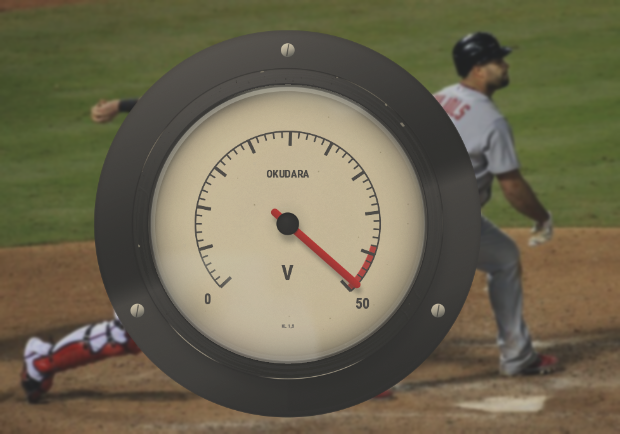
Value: 49 V
